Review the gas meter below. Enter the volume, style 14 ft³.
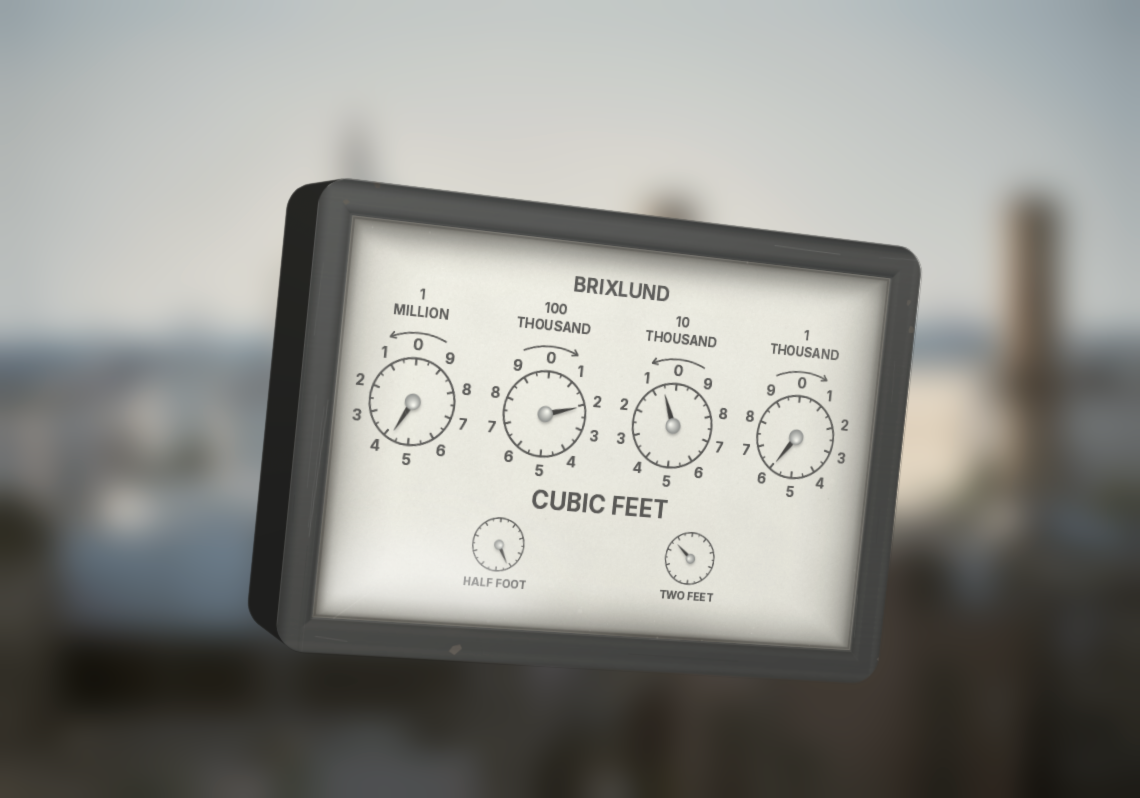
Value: 420600 ft³
